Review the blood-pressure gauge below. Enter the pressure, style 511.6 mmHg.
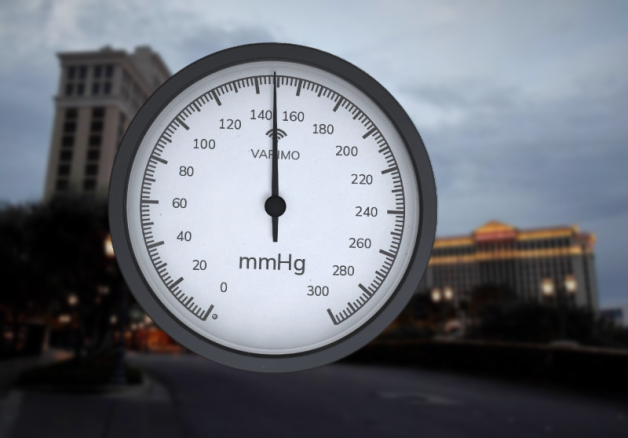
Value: 148 mmHg
